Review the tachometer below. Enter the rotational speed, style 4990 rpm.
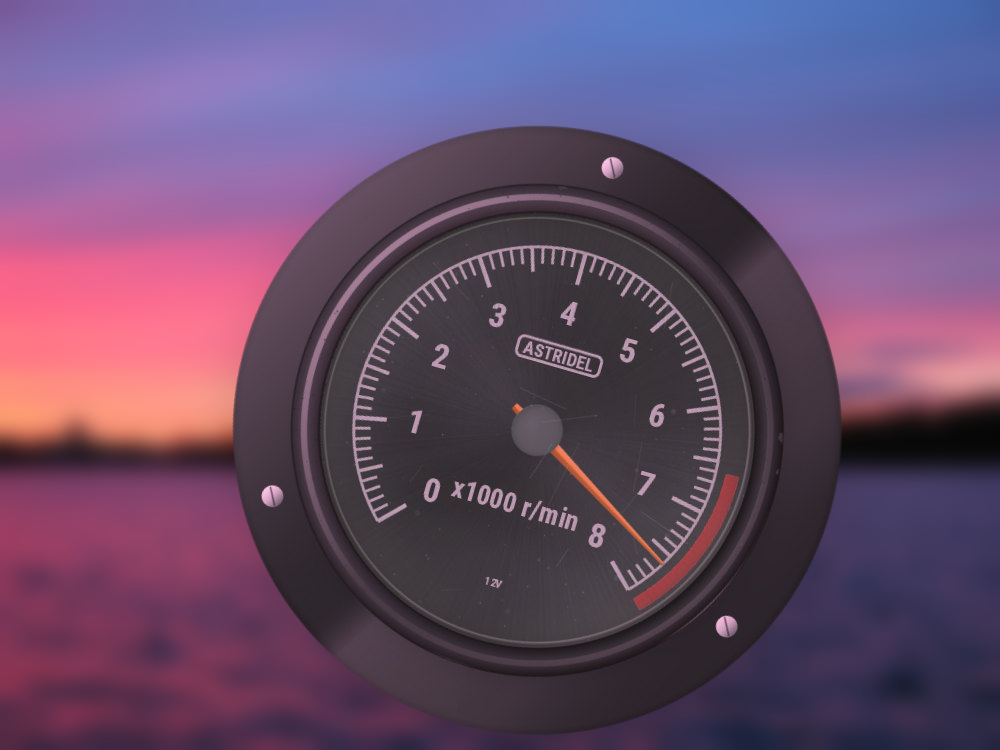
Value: 7600 rpm
